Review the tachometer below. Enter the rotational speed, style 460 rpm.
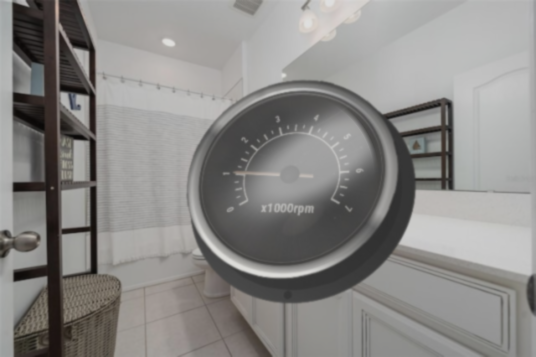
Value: 1000 rpm
